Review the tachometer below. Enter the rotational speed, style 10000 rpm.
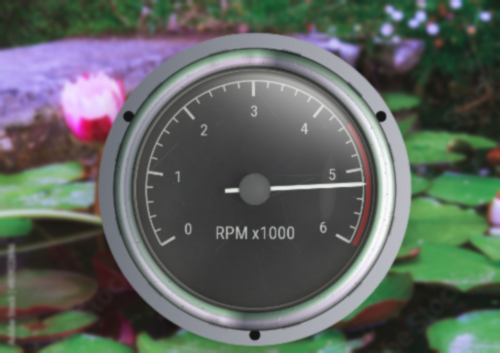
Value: 5200 rpm
